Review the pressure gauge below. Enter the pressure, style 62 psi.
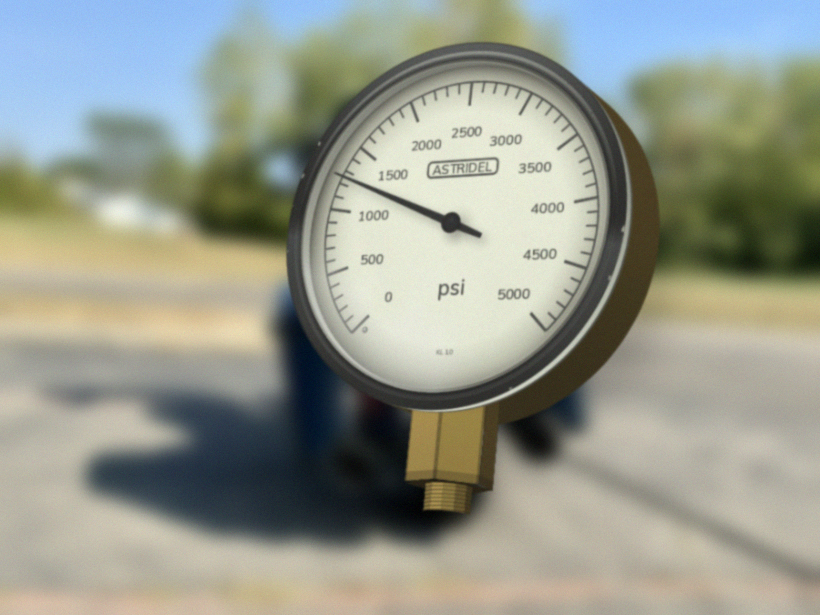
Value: 1250 psi
